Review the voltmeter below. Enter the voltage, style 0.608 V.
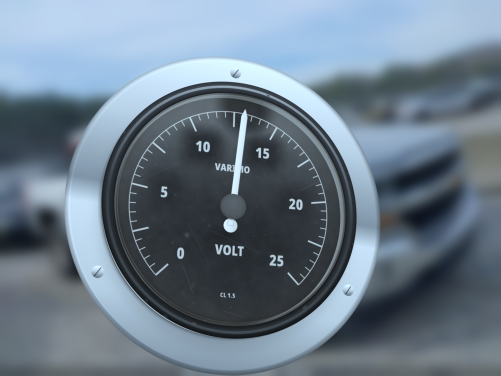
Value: 13 V
